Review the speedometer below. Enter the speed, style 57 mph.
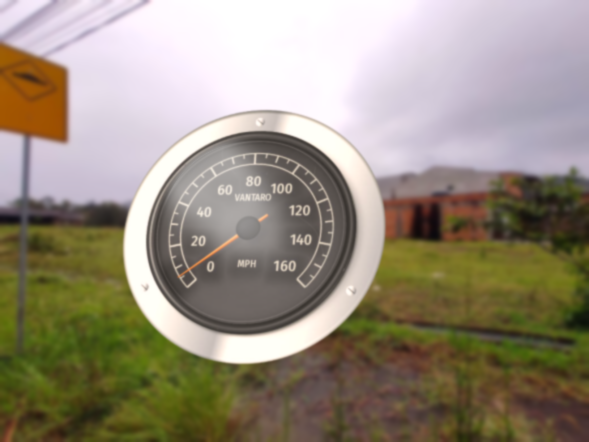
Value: 5 mph
